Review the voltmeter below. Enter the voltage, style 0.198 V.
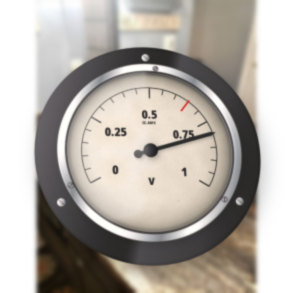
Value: 0.8 V
